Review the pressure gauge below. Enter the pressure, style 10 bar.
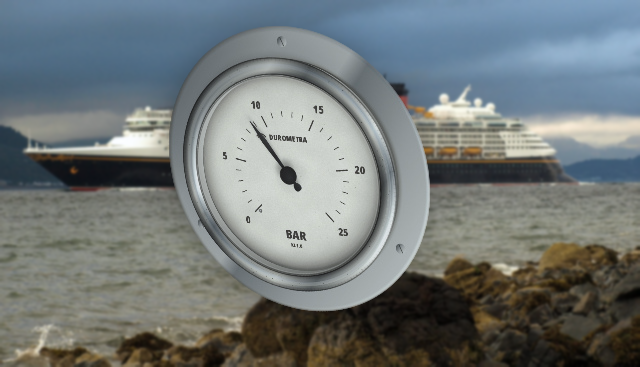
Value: 9 bar
